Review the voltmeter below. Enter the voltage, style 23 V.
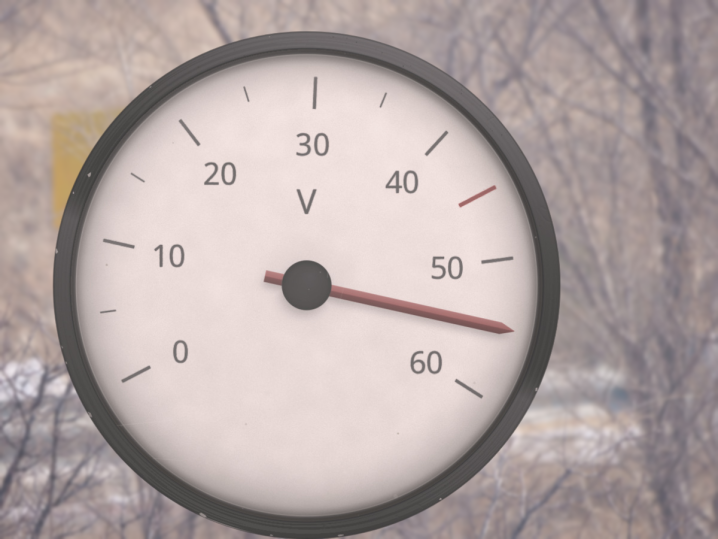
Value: 55 V
